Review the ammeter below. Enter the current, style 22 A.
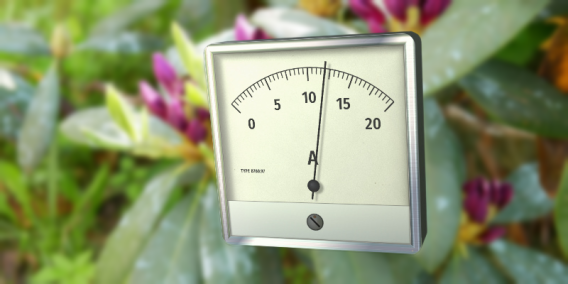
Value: 12 A
